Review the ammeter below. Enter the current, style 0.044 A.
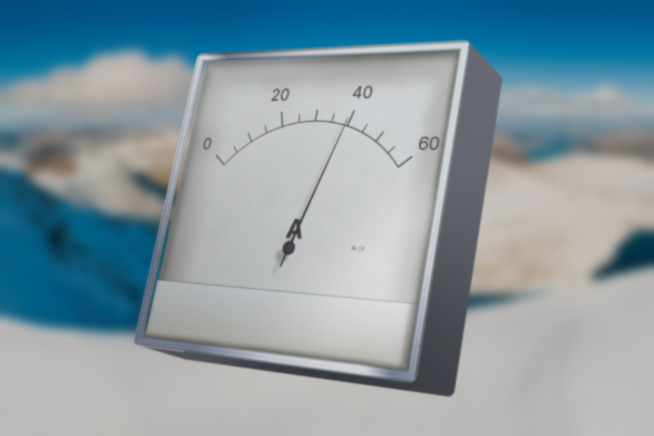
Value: 40 A
